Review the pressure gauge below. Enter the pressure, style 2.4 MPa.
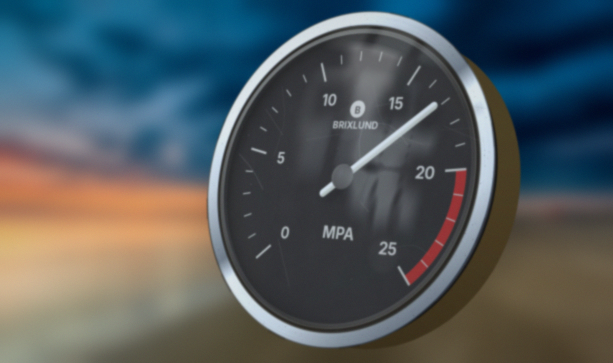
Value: 17 MPa
